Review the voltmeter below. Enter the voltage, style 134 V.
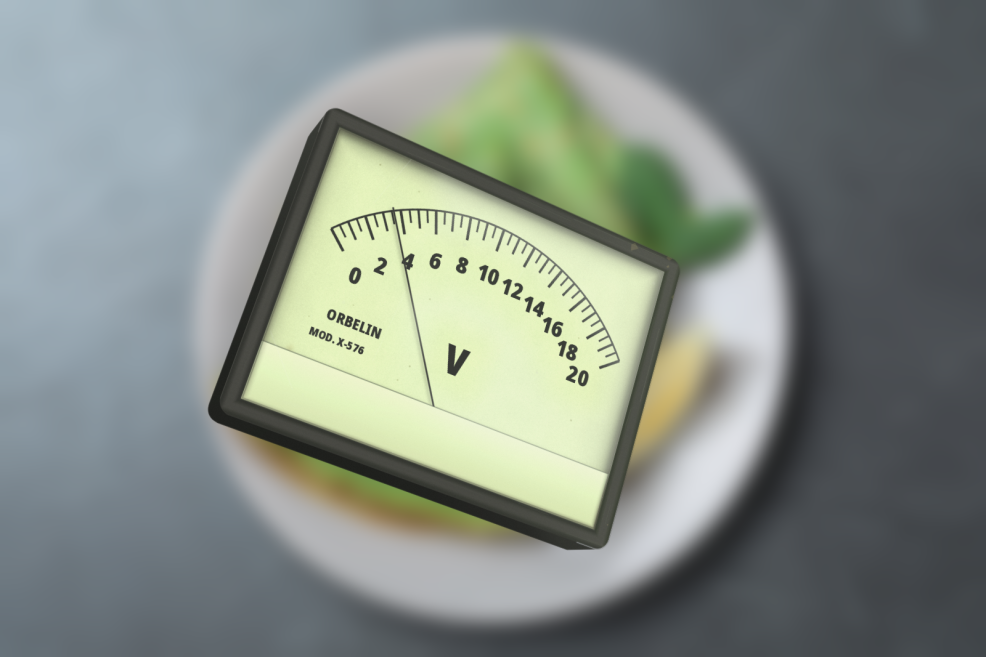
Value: 3.5 V
